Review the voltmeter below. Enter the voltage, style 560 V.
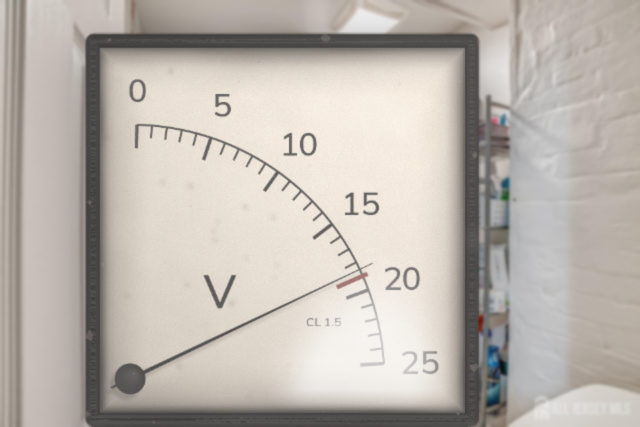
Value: 18.5 V
